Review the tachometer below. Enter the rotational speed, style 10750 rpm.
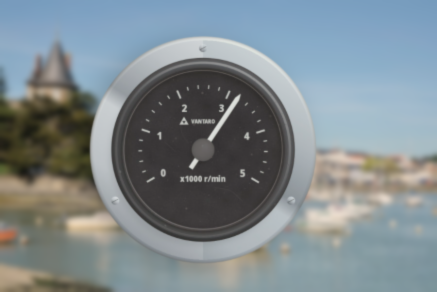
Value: 3200 rpm
